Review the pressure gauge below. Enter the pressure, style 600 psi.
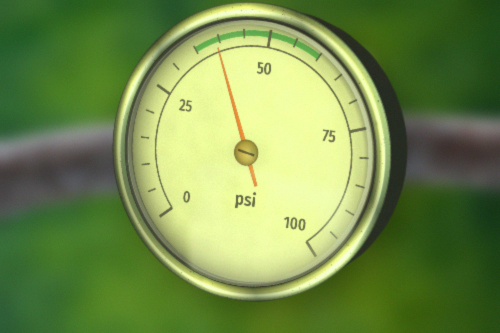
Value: 40 psi
